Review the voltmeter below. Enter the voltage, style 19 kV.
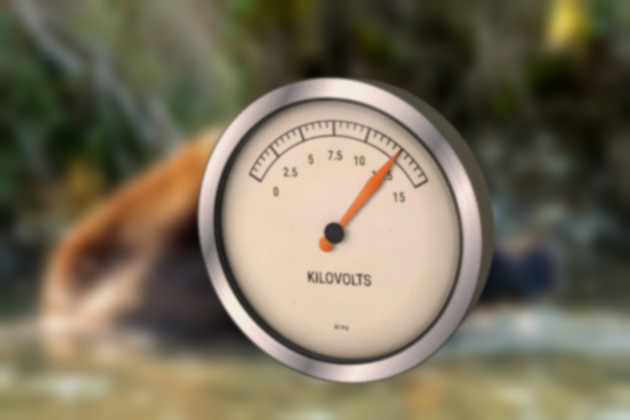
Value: 12.5 kV
